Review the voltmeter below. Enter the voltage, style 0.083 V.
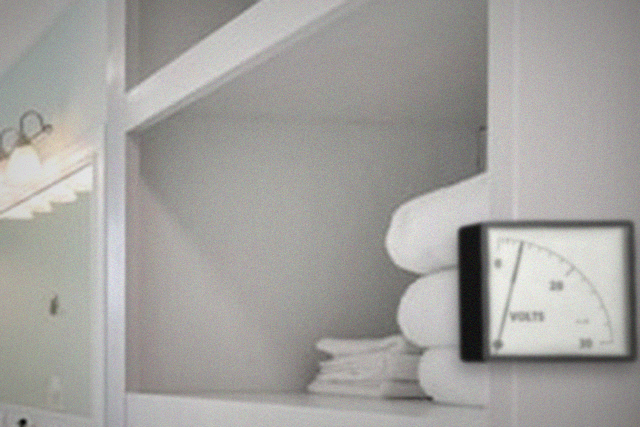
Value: 10 V
